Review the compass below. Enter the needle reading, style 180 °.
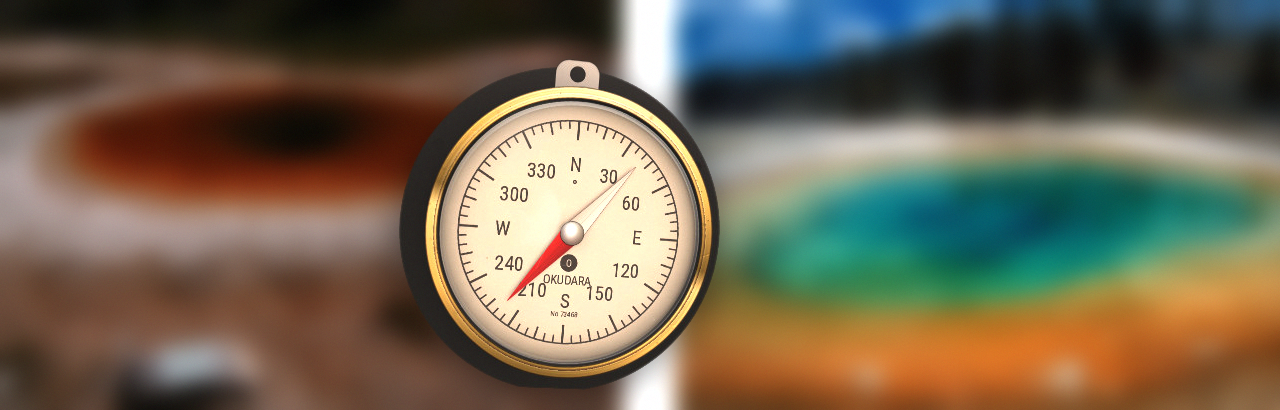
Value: 220 °
